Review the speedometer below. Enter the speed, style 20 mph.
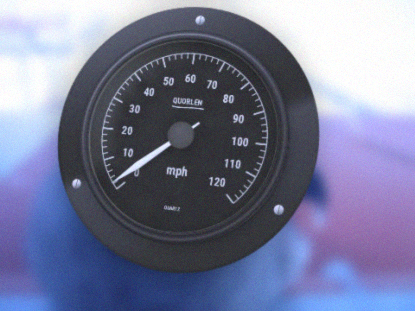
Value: 2 mph
